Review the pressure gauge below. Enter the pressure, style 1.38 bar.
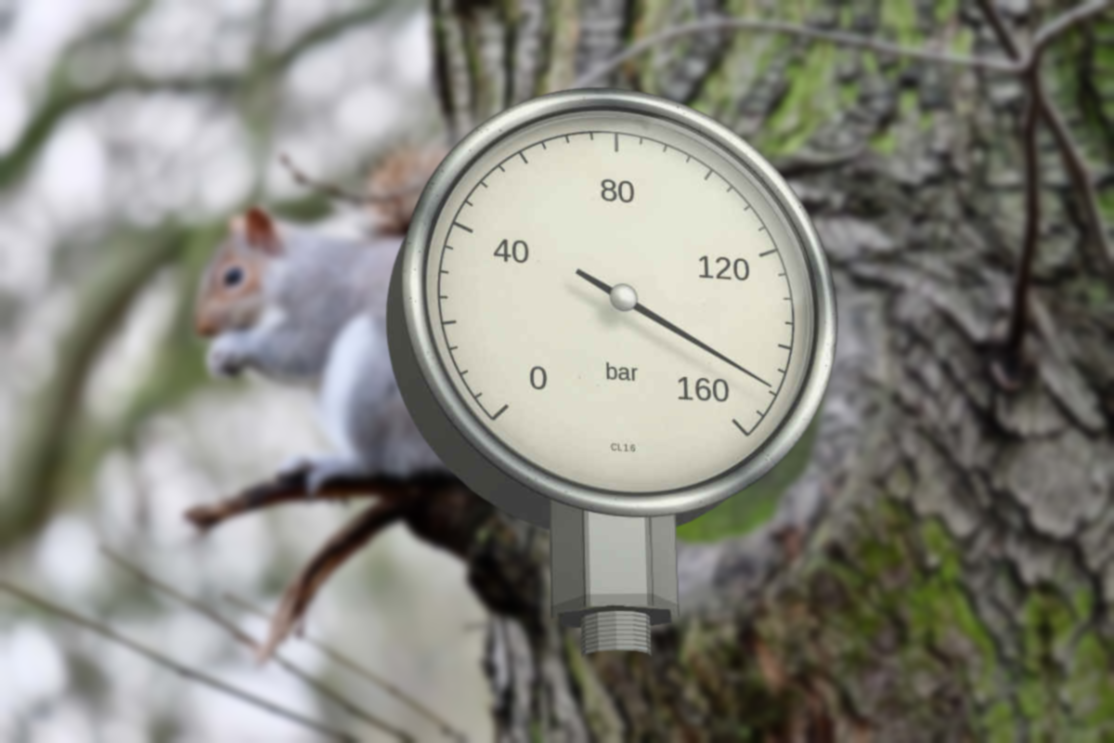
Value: 150 bar
